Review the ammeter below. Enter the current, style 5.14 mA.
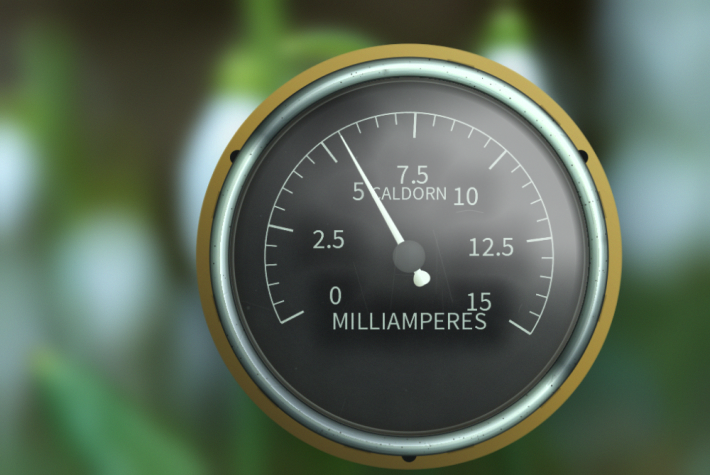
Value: 5.5 mA
